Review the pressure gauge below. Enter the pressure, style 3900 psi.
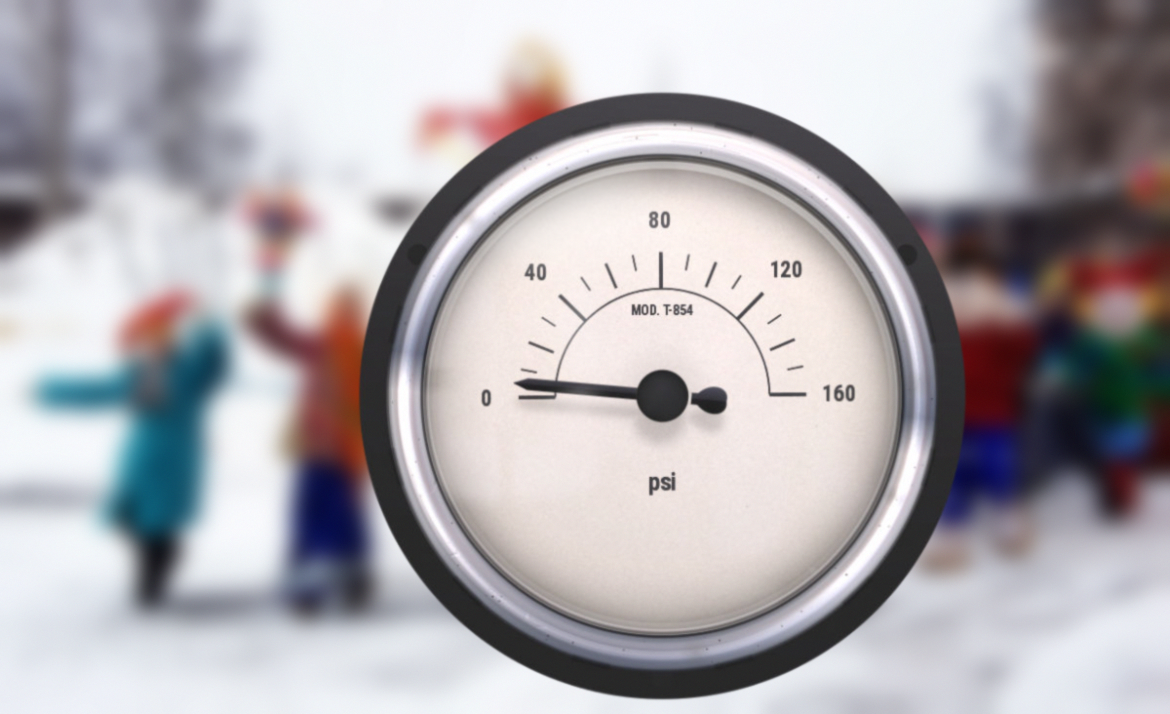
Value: 5 psi
